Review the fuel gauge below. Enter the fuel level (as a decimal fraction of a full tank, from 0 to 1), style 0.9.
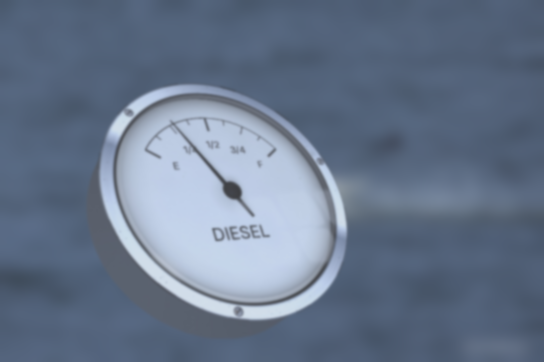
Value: 0.25
